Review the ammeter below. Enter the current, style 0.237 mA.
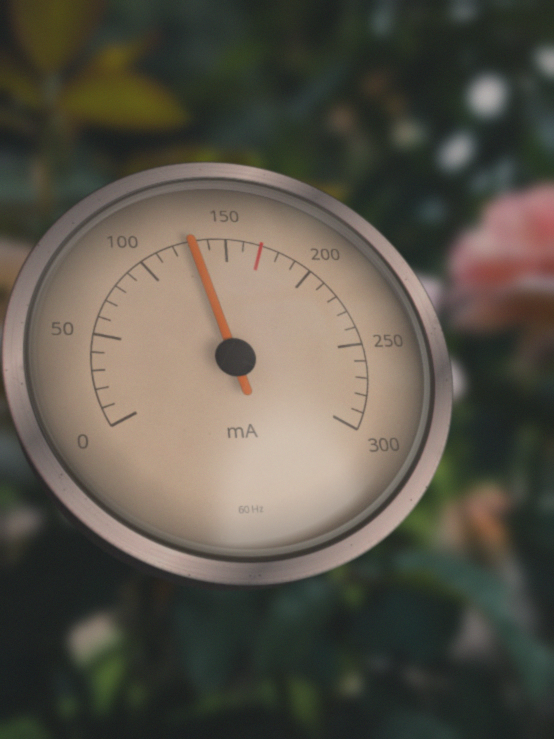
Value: 130 mA
